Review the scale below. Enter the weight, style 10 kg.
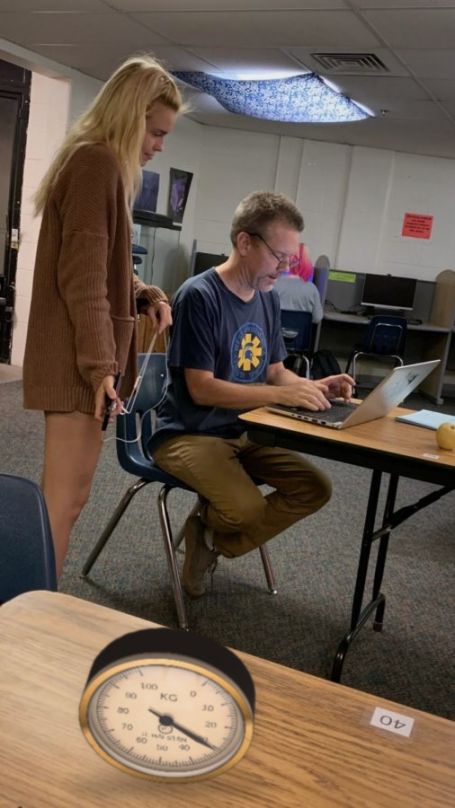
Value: 30 kg
